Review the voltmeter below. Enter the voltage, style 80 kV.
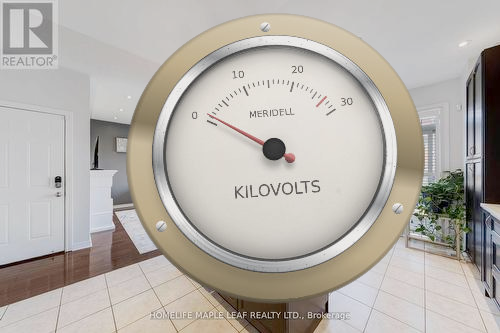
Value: 1 kV
